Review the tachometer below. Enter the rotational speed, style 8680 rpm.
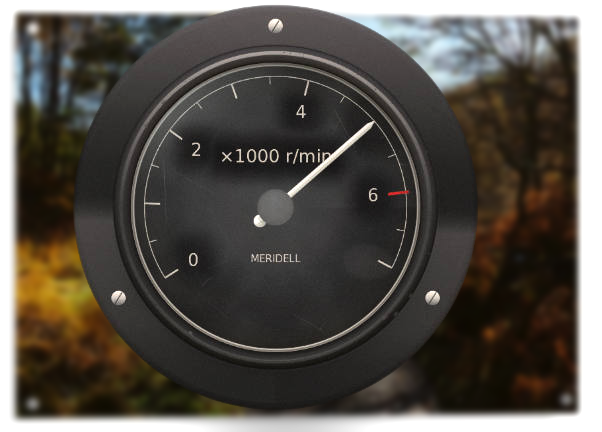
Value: 5000 rpm
